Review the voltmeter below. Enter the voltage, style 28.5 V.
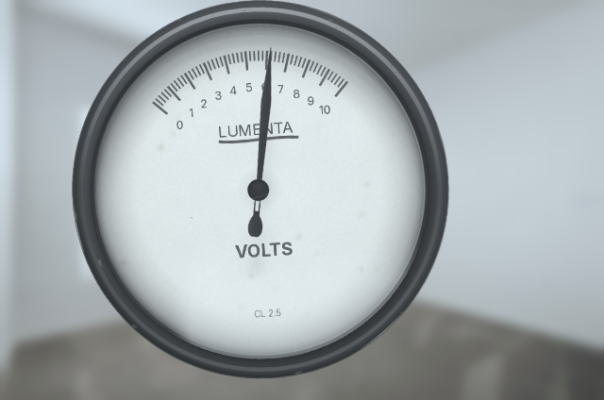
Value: 6.2 V
